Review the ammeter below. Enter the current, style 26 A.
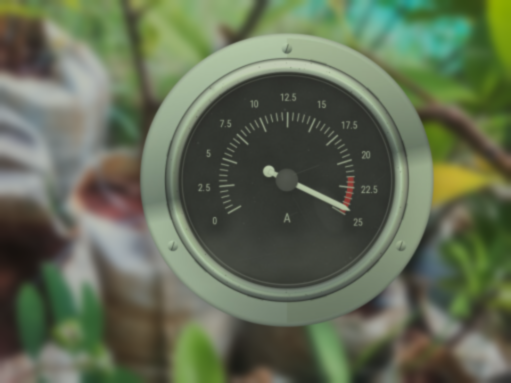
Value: 24.5 A
